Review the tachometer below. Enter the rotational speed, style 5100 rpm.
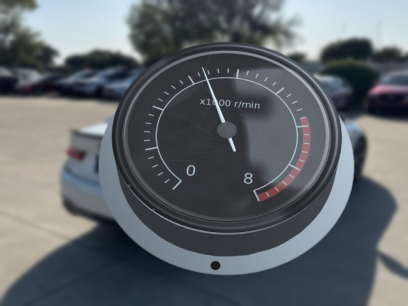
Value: 3300 rpm
